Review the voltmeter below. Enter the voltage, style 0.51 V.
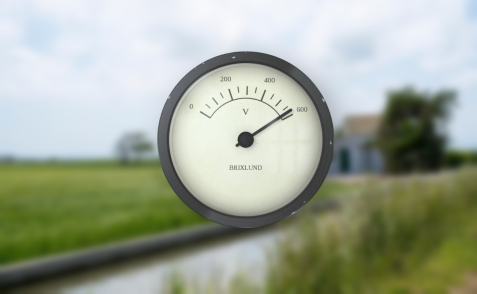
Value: 575 V
